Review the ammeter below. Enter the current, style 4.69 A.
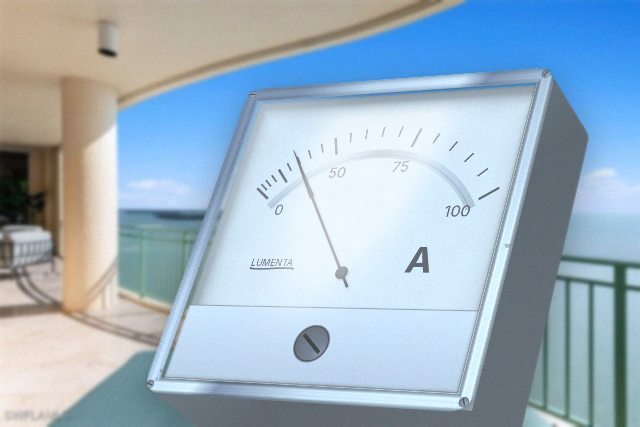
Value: 35 A
